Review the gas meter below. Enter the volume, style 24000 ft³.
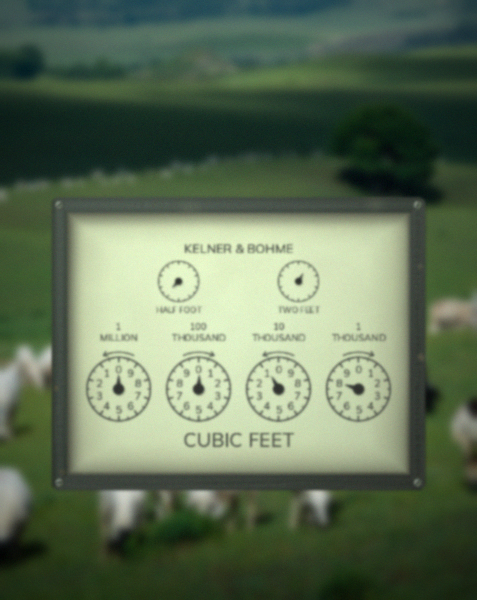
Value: 800 ft³
